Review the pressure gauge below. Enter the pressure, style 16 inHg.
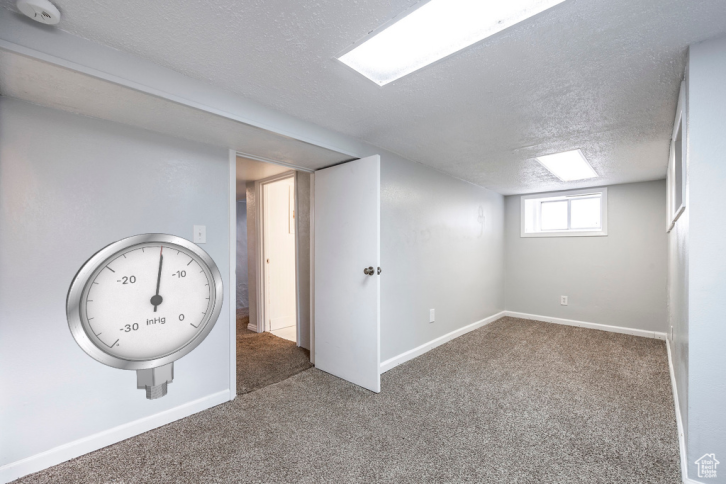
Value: -14 inHg
